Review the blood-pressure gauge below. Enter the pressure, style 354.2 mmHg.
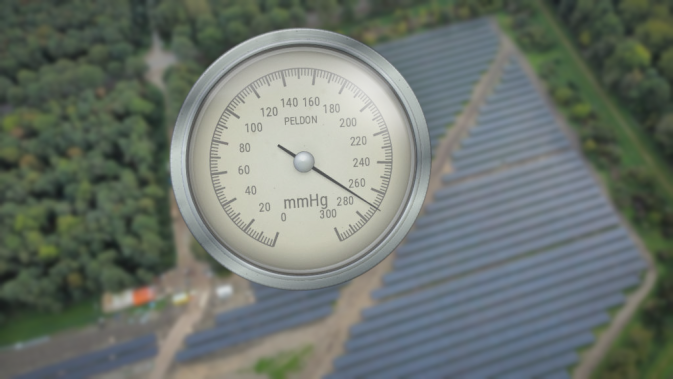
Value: 270 mmHg
